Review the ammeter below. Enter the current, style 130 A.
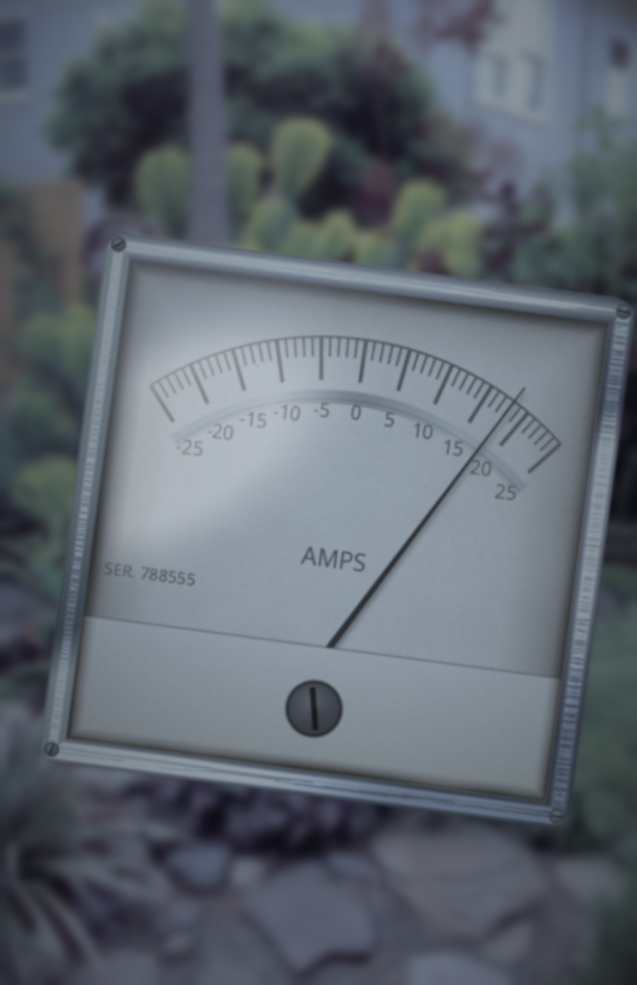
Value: 18 A
